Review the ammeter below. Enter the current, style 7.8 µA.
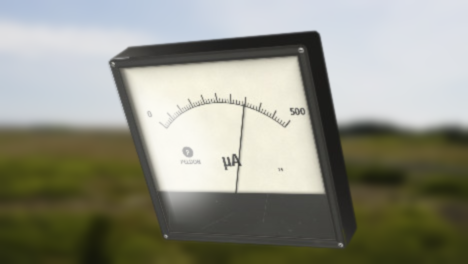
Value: 350 µA
